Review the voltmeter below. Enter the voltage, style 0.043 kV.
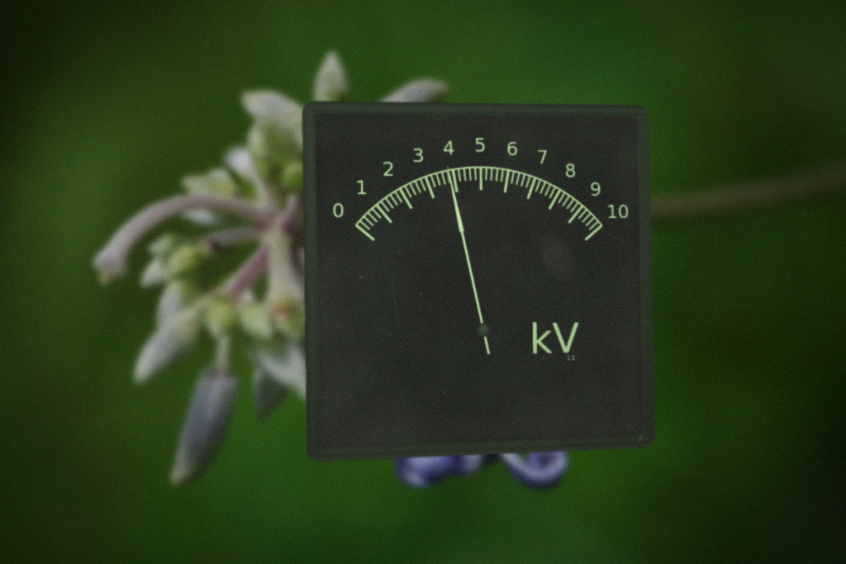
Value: 3.8 kV
